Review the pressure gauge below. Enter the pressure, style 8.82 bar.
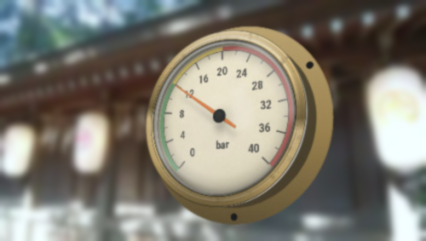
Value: 12 bar
